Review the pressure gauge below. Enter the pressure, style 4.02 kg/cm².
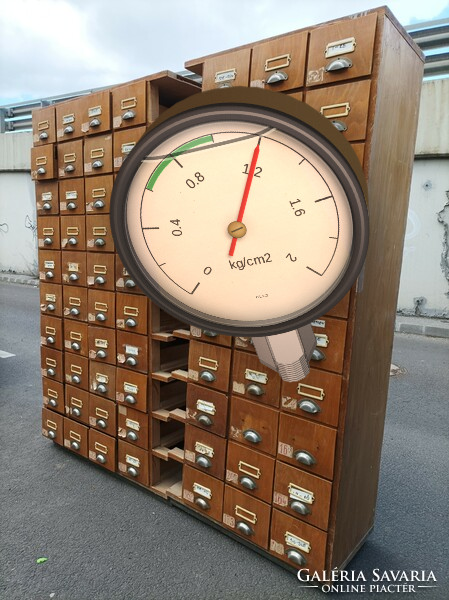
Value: 1.2 kg/cm²
